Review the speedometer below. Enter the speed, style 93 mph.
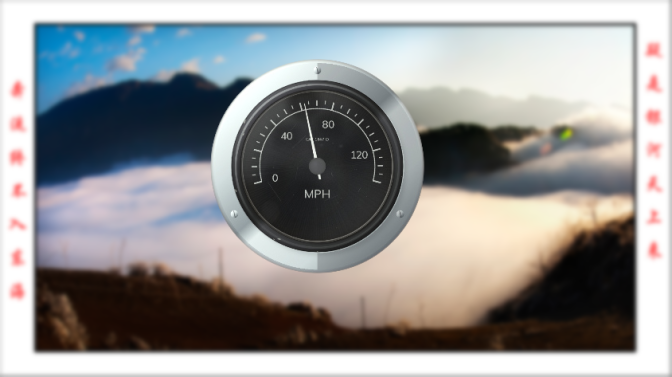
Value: 62.5 mph
